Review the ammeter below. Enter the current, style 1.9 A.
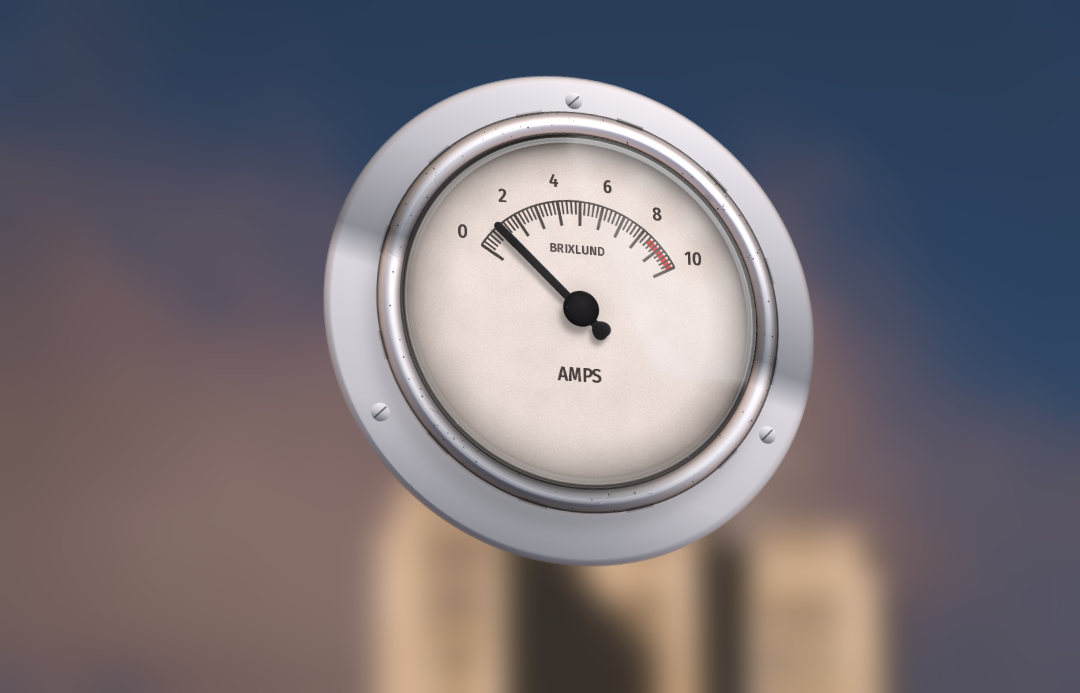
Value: 1 A
